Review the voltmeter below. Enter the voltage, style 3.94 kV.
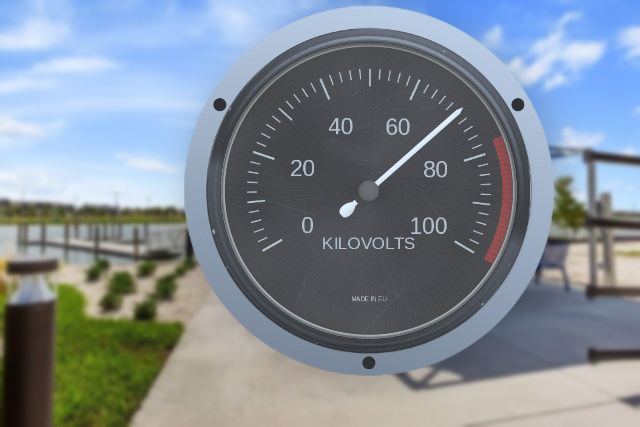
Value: 70 kV
